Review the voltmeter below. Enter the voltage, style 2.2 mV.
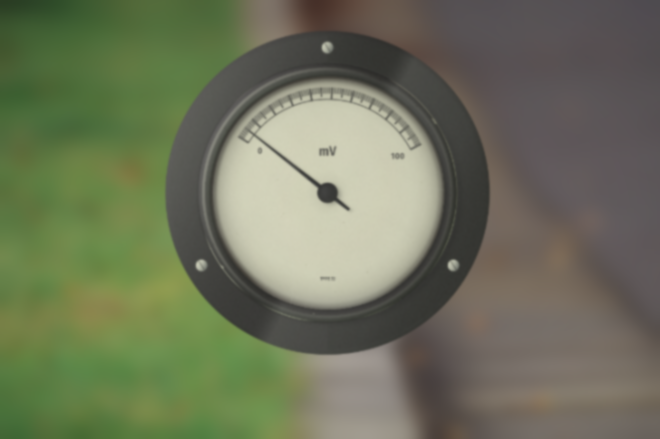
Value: 5 mV
